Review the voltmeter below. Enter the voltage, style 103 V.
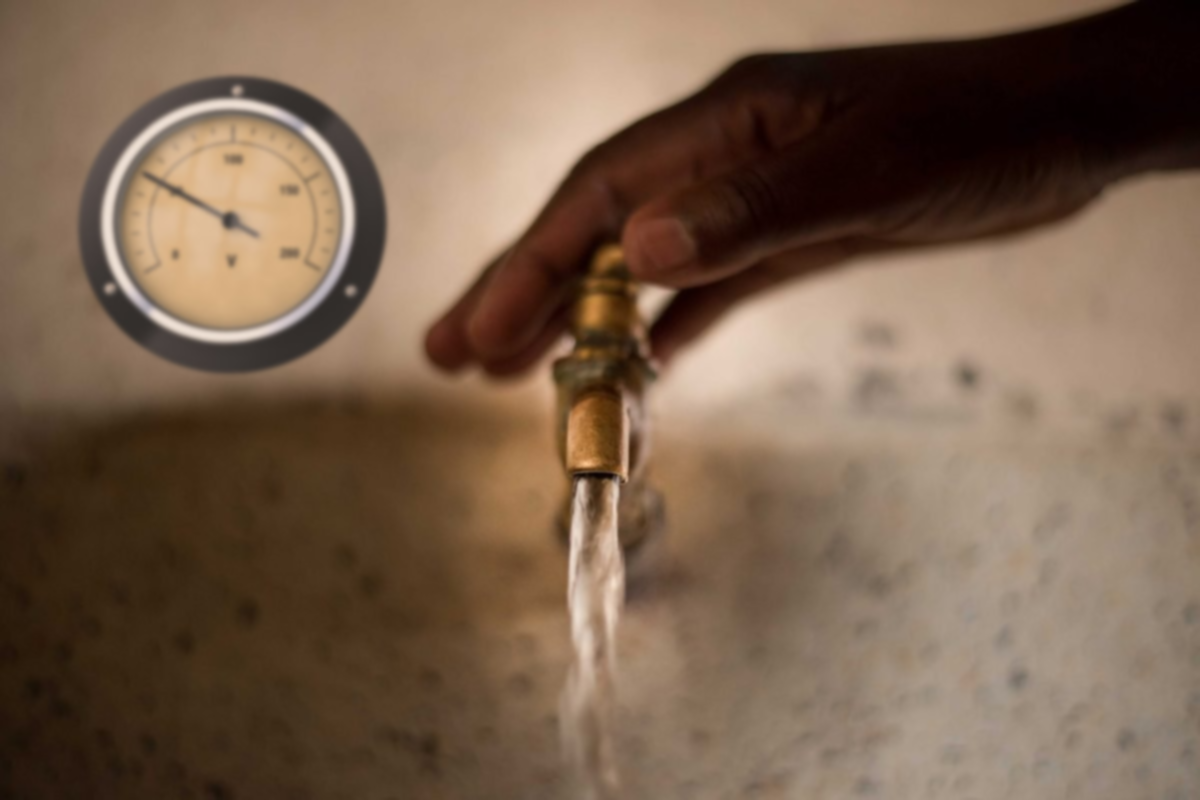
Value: 50 V
